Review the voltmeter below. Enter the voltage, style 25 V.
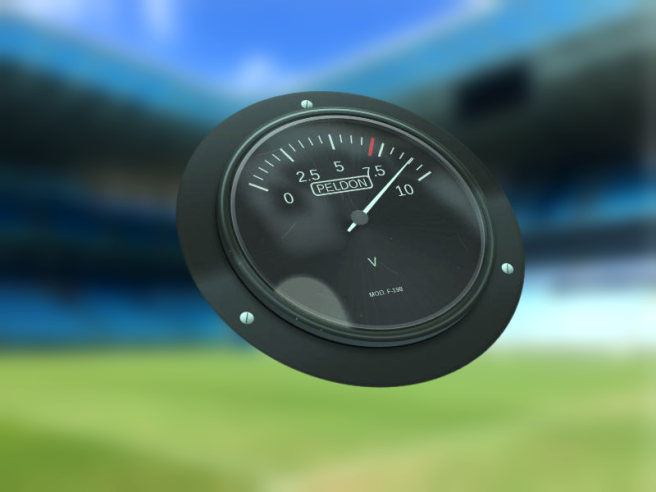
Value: 9 V
